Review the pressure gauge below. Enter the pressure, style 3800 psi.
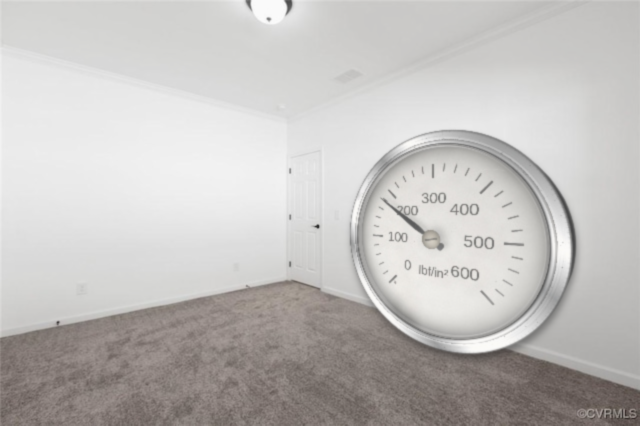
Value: 180 psi
